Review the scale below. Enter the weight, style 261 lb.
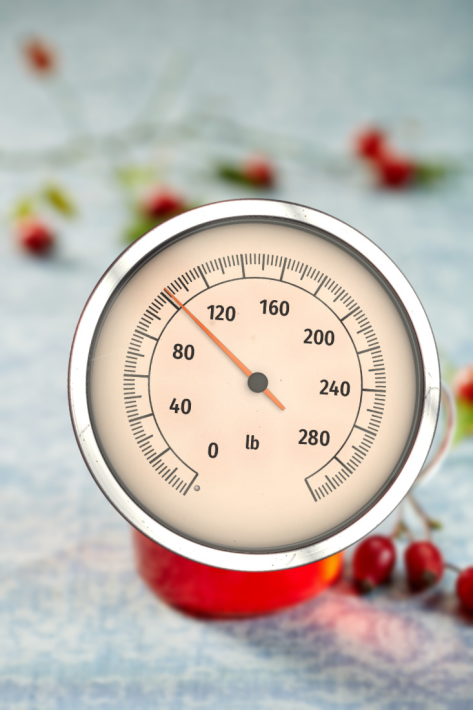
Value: 102 lb
